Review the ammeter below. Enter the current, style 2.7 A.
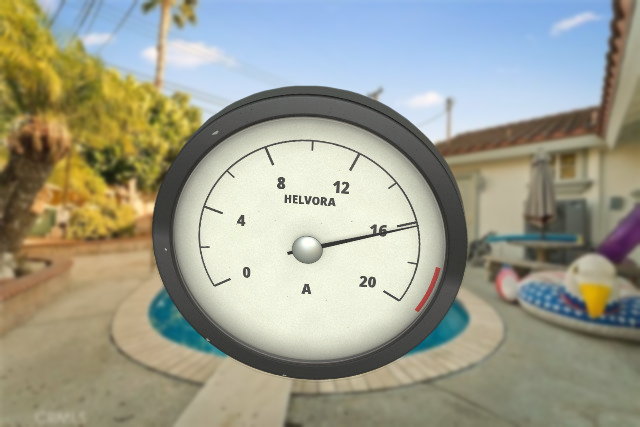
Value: 16 A
